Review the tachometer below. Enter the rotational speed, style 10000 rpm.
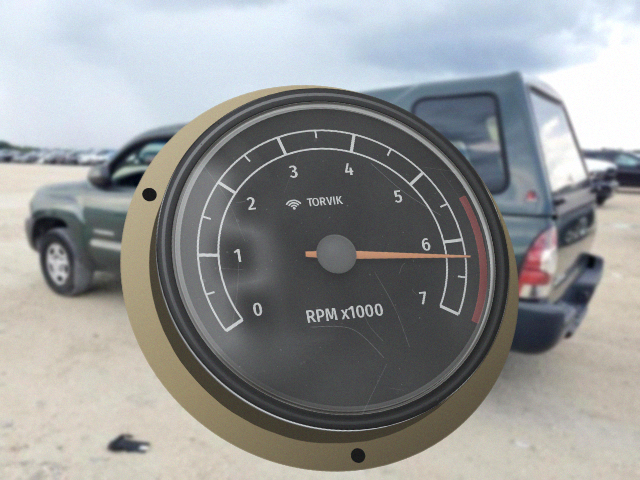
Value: 6250 rpm
